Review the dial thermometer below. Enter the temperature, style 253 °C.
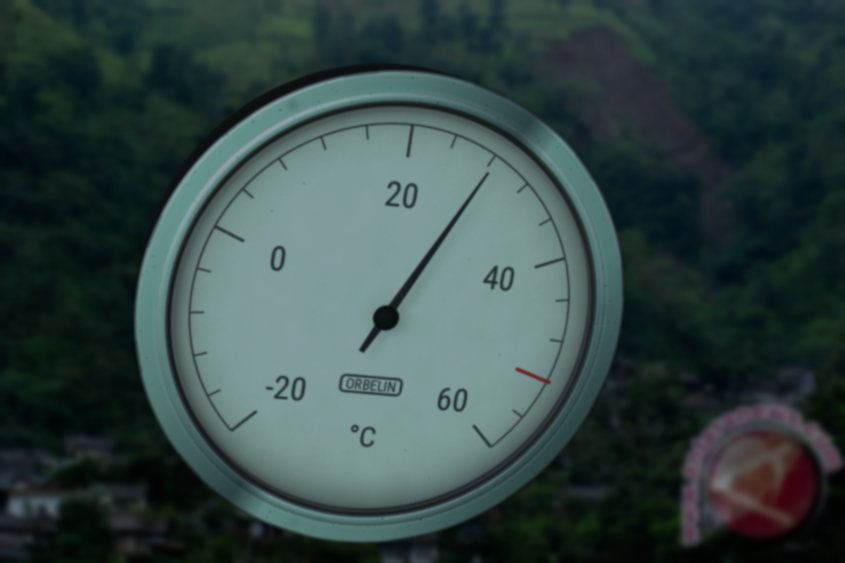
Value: 28 °C
